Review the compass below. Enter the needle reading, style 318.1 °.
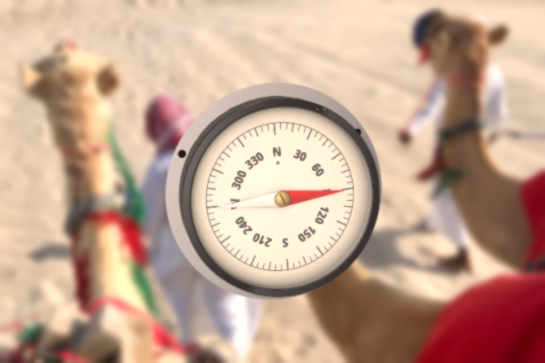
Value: 90 °
